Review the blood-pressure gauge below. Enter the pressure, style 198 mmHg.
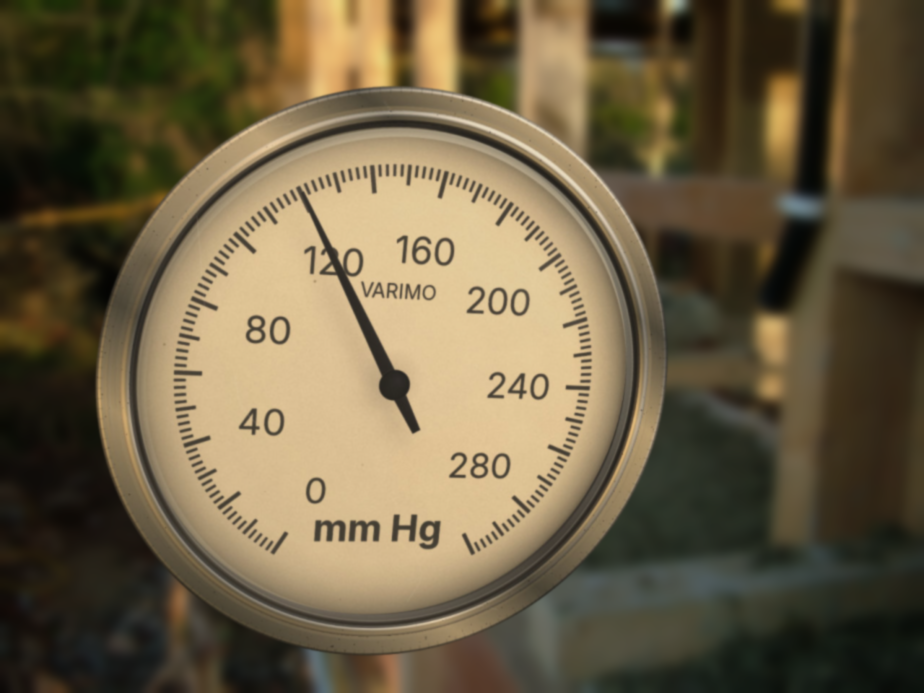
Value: 120 mmHg
